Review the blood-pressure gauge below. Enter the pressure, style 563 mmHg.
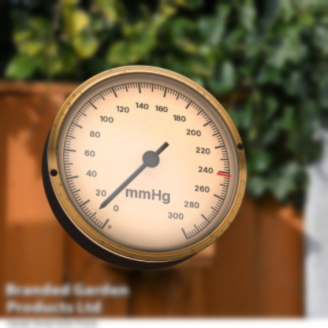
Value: 10 mmHg
